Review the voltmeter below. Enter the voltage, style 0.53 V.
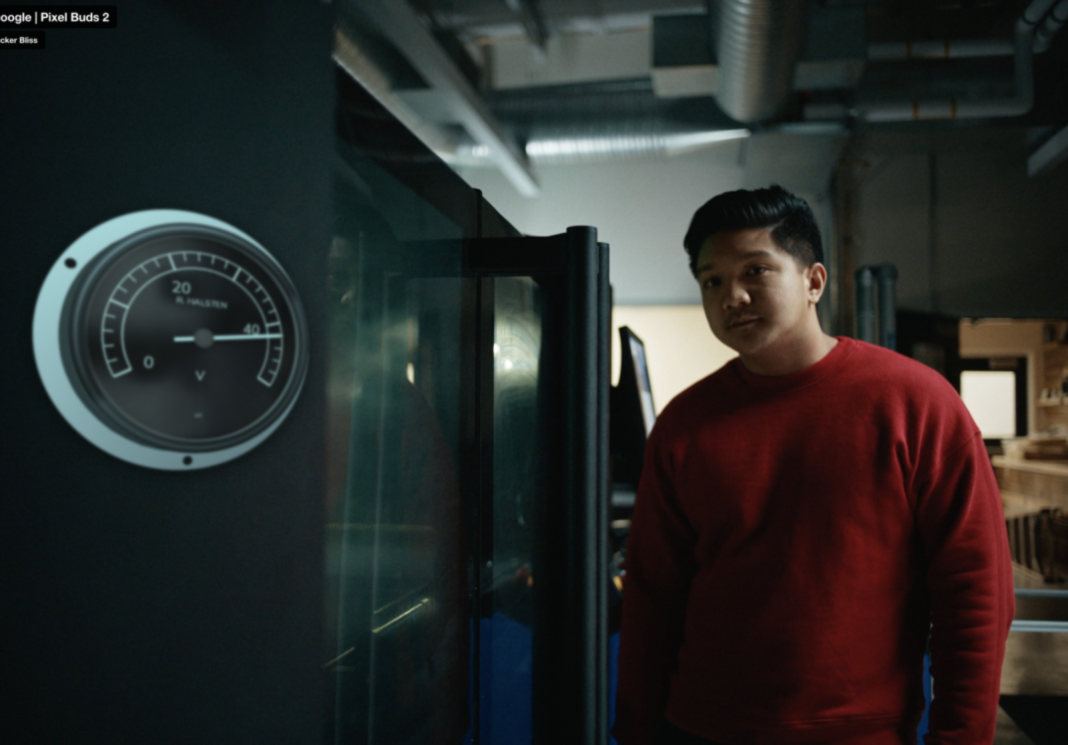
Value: 42 V
